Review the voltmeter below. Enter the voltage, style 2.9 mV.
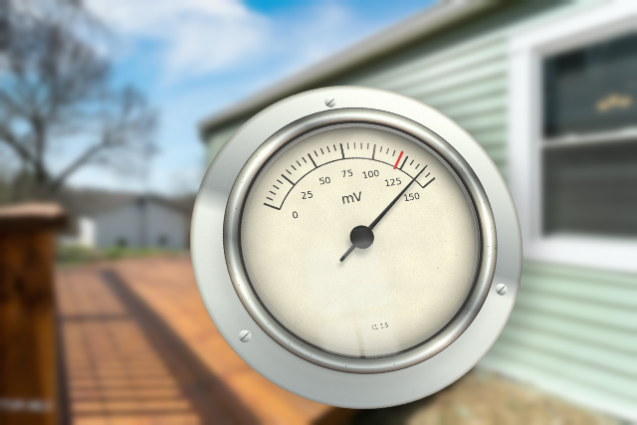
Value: 140 mV
